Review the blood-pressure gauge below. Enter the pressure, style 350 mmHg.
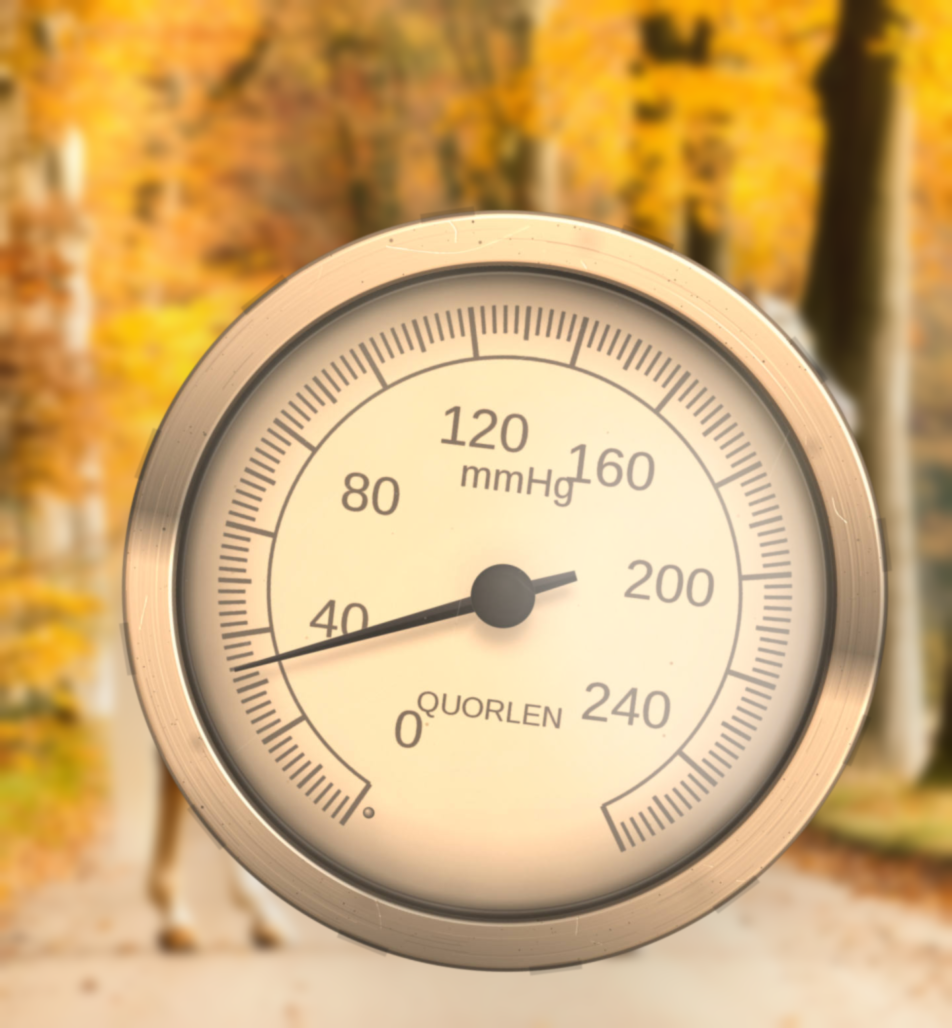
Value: 34 mmHg
